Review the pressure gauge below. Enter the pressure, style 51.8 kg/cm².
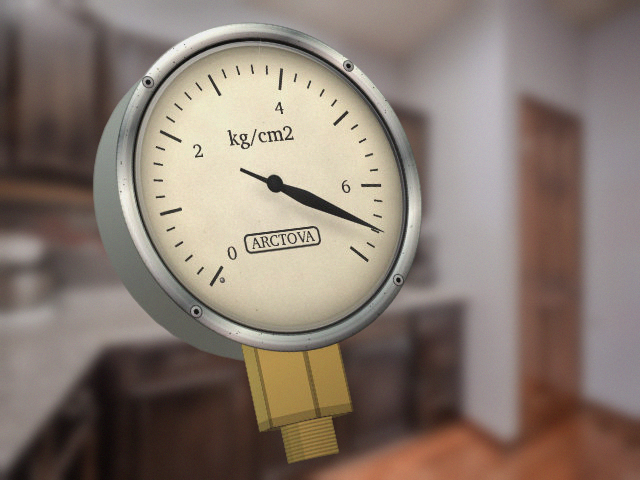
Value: 6.6 kg/cm²
